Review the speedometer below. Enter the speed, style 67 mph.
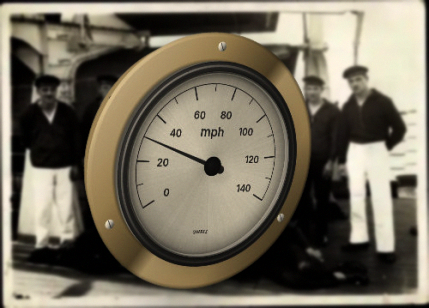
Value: 30 mph
